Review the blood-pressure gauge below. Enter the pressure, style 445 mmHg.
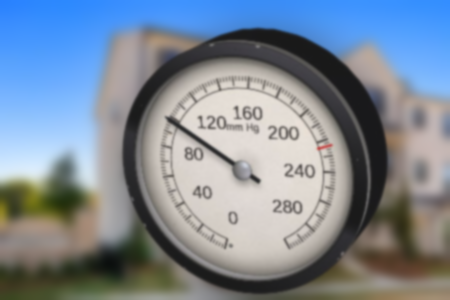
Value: 100 mmHg
